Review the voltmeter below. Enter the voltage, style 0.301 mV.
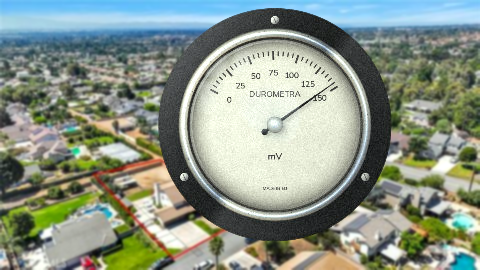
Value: 145 mV
